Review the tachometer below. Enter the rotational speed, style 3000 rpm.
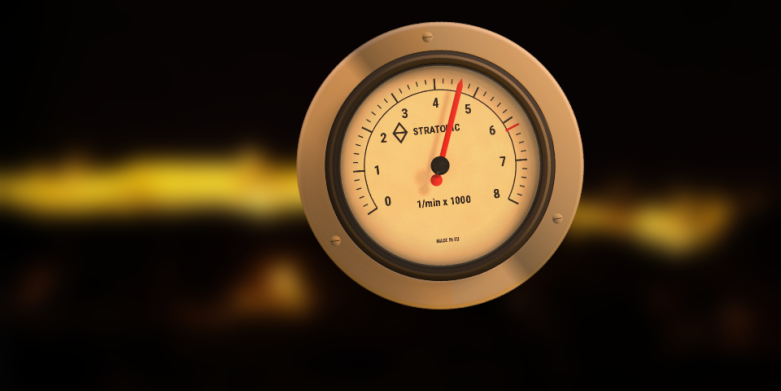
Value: 4600 rpm
